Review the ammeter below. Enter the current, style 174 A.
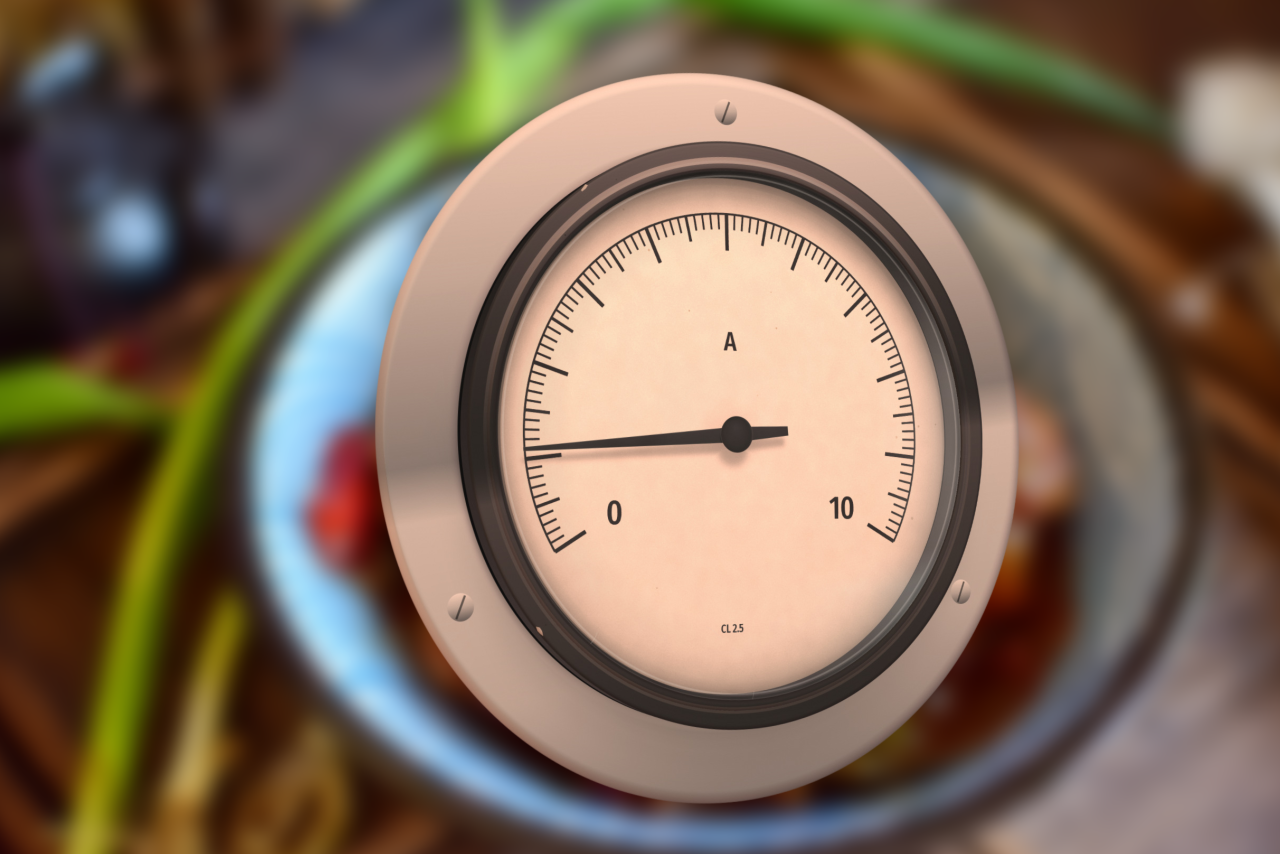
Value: 1.1 A
